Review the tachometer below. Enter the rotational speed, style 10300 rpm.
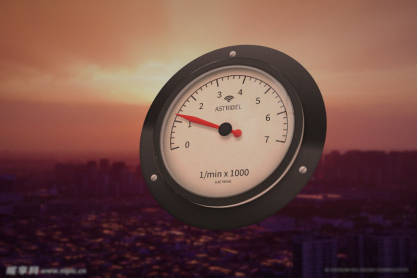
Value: 1200 rpm
